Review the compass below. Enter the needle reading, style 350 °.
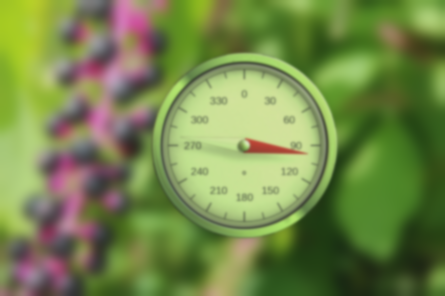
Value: 97.5 °
